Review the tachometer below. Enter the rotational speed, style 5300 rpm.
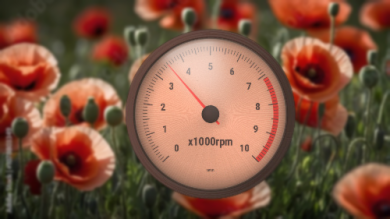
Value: 3500 rpm
